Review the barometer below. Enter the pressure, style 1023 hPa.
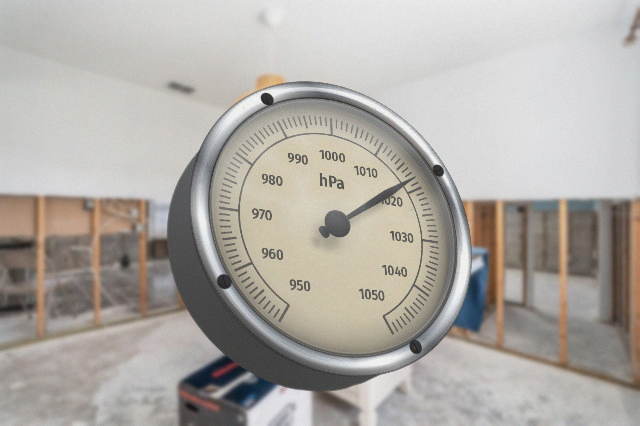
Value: 1018 hPa
